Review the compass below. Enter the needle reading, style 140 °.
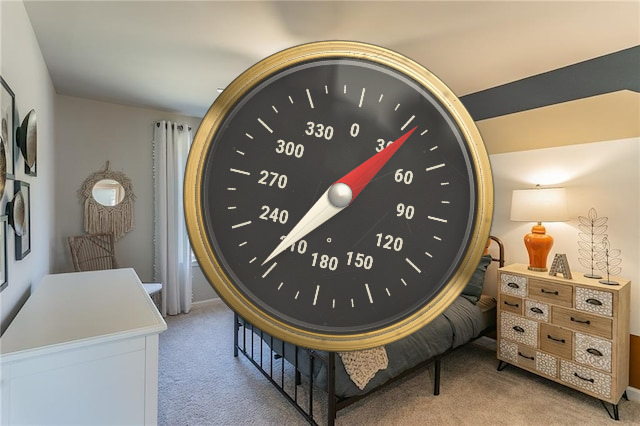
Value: 35 °
